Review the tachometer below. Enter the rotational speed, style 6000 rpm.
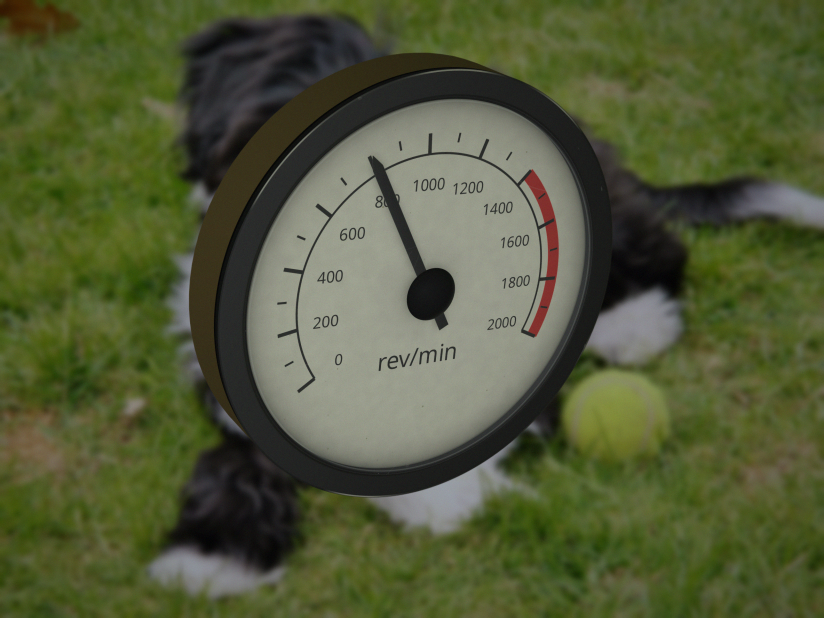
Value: 800 rpm
